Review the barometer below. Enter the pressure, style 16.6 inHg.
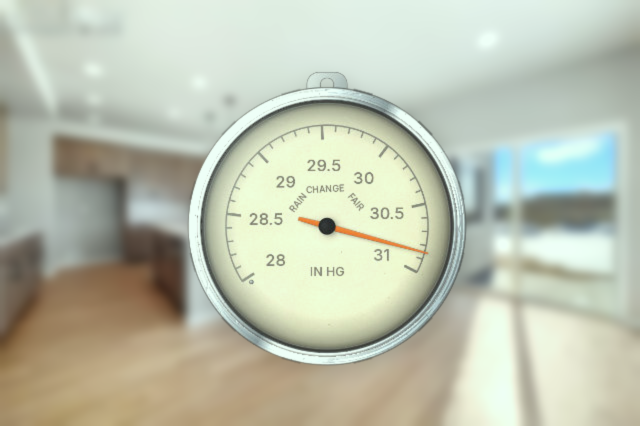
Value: 30.85 inHg
